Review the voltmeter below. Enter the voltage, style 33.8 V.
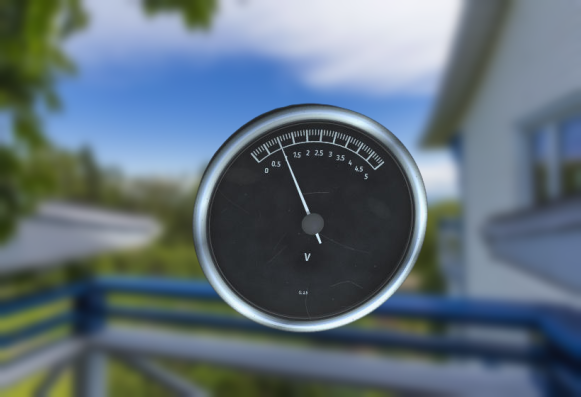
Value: 1 V
